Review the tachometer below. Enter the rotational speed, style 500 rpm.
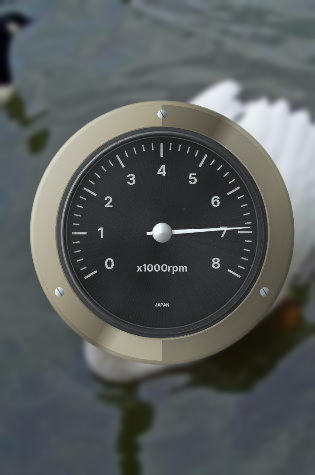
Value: 6900 rpm
